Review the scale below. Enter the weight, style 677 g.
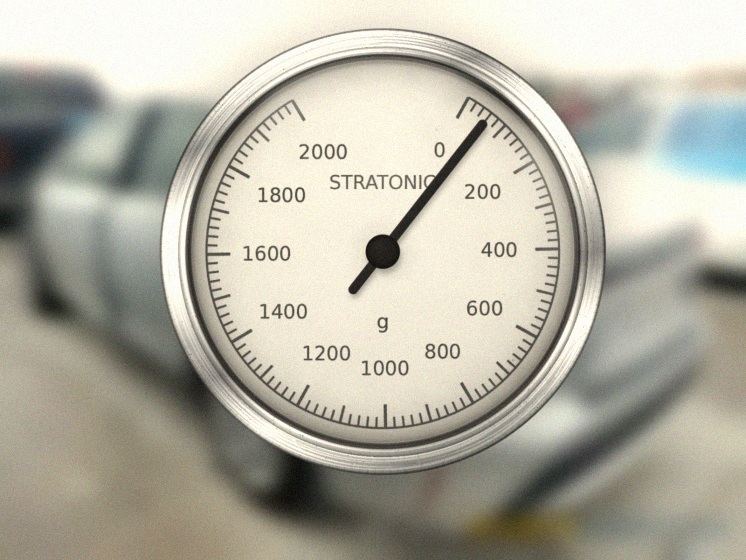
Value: 60 g
